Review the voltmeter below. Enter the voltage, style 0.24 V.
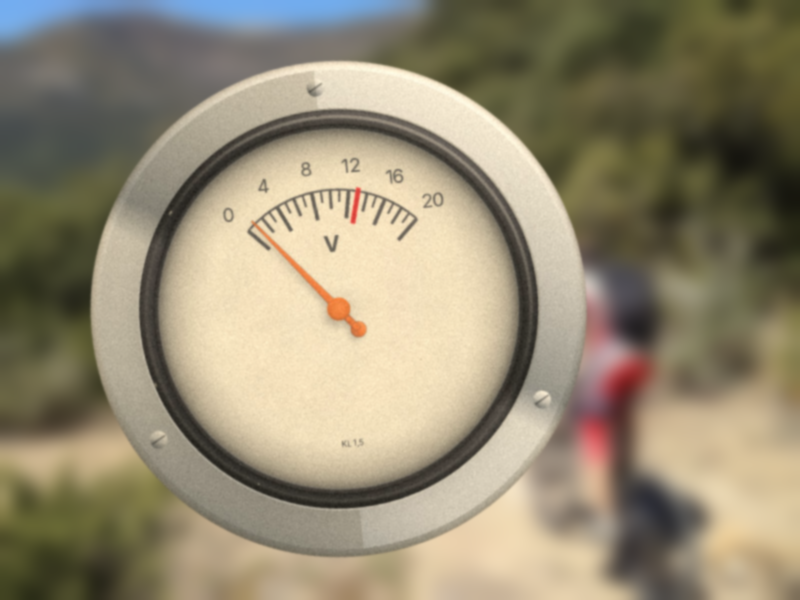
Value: 1 V
